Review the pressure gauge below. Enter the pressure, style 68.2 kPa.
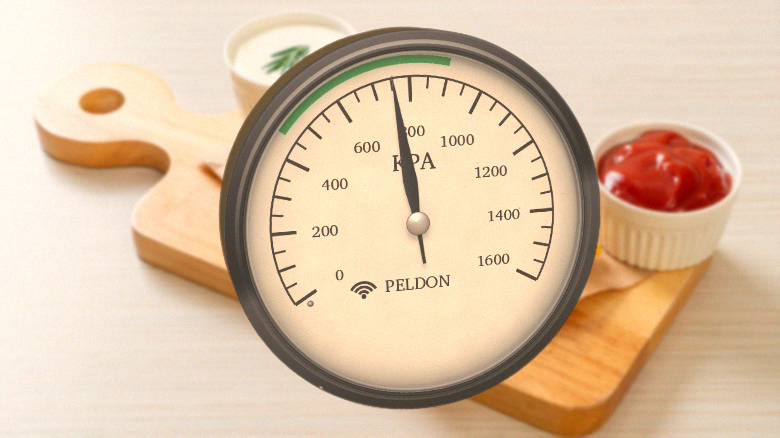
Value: 750 kPa
